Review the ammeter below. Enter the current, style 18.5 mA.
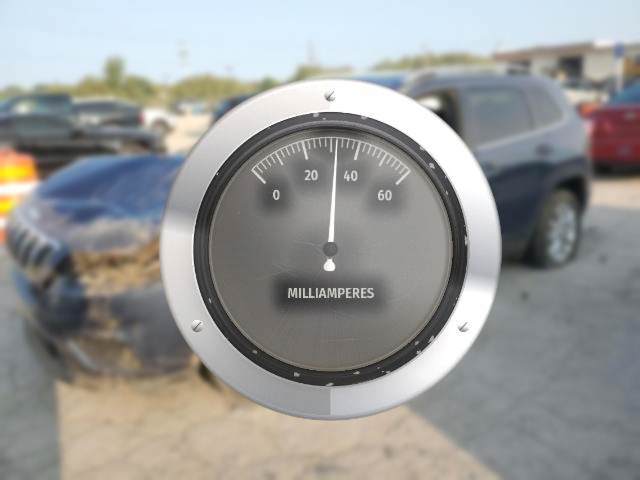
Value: 32 mA
